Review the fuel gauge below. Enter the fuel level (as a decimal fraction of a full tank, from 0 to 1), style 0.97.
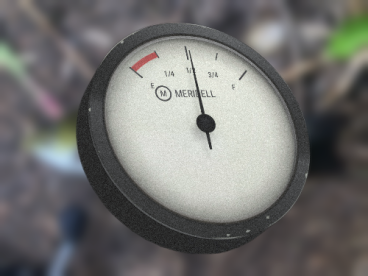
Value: 0.5
